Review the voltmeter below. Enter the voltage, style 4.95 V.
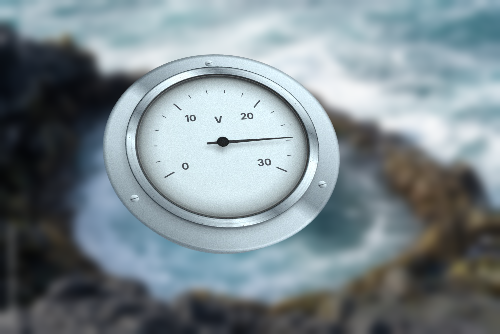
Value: 26 V
